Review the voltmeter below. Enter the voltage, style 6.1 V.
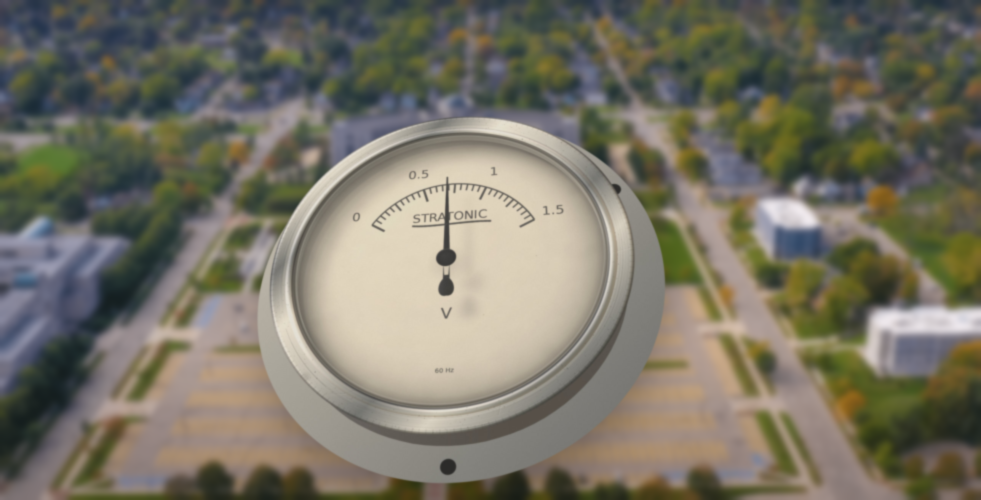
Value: 0.7 V
